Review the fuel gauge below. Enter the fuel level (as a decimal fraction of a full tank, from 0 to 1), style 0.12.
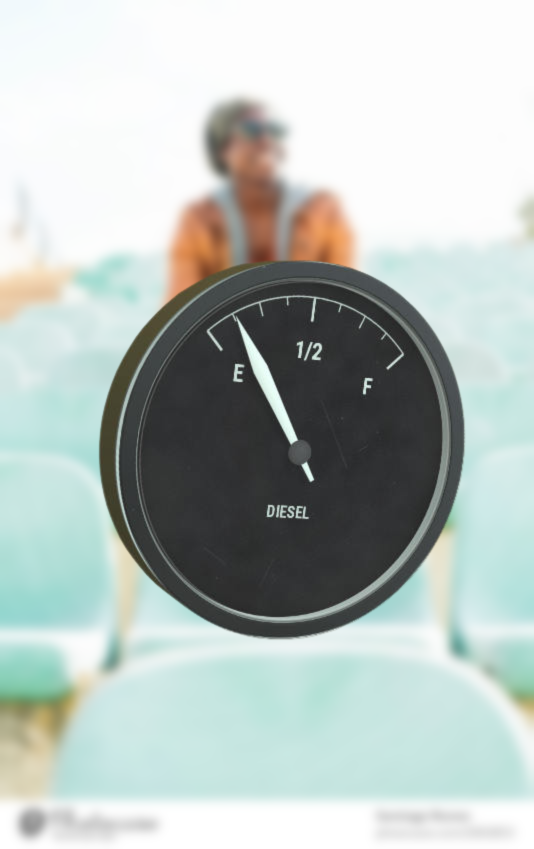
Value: 0.125
